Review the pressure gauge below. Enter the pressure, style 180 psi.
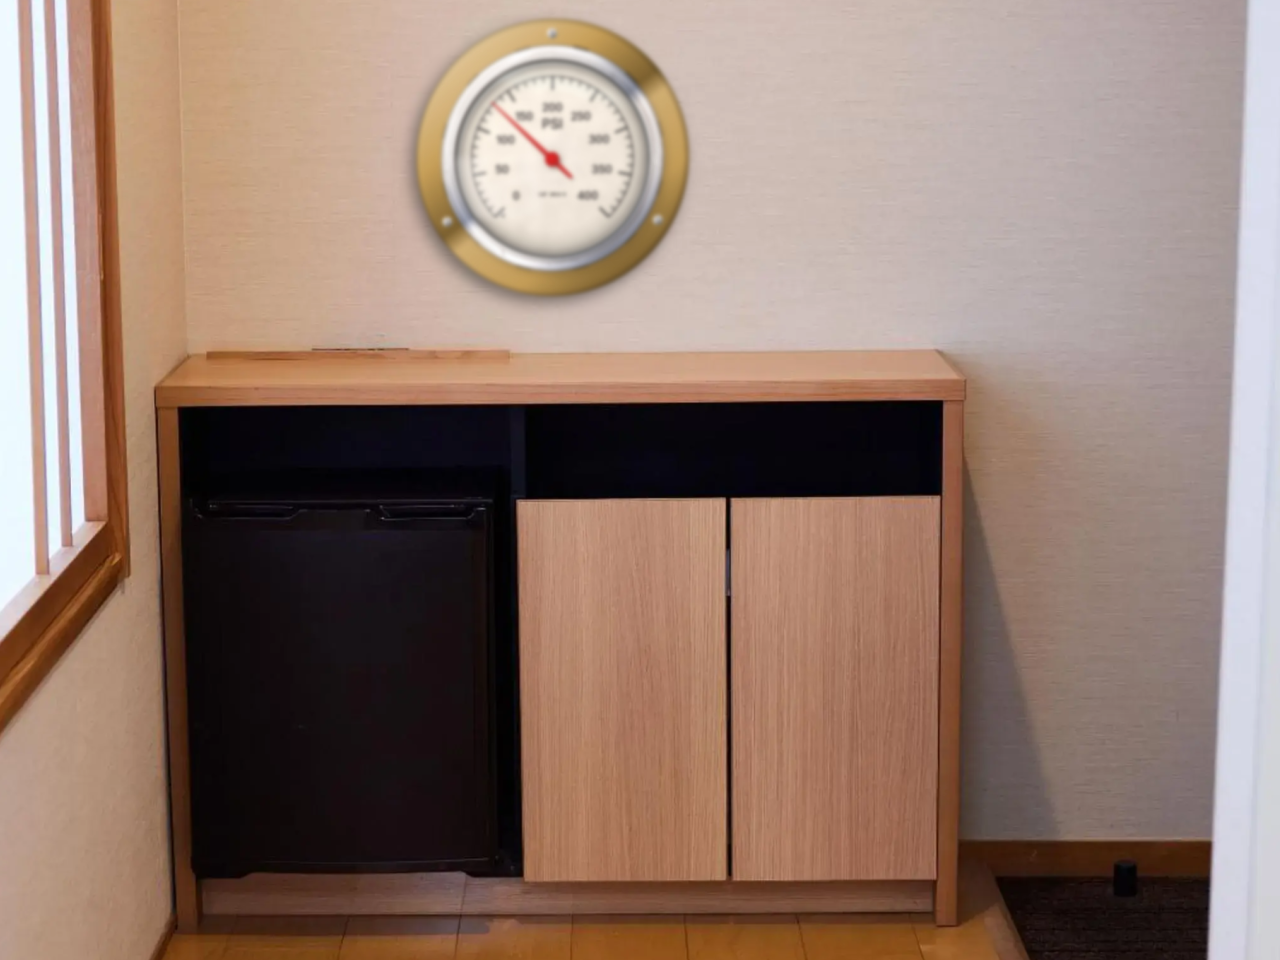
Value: 130 psi
